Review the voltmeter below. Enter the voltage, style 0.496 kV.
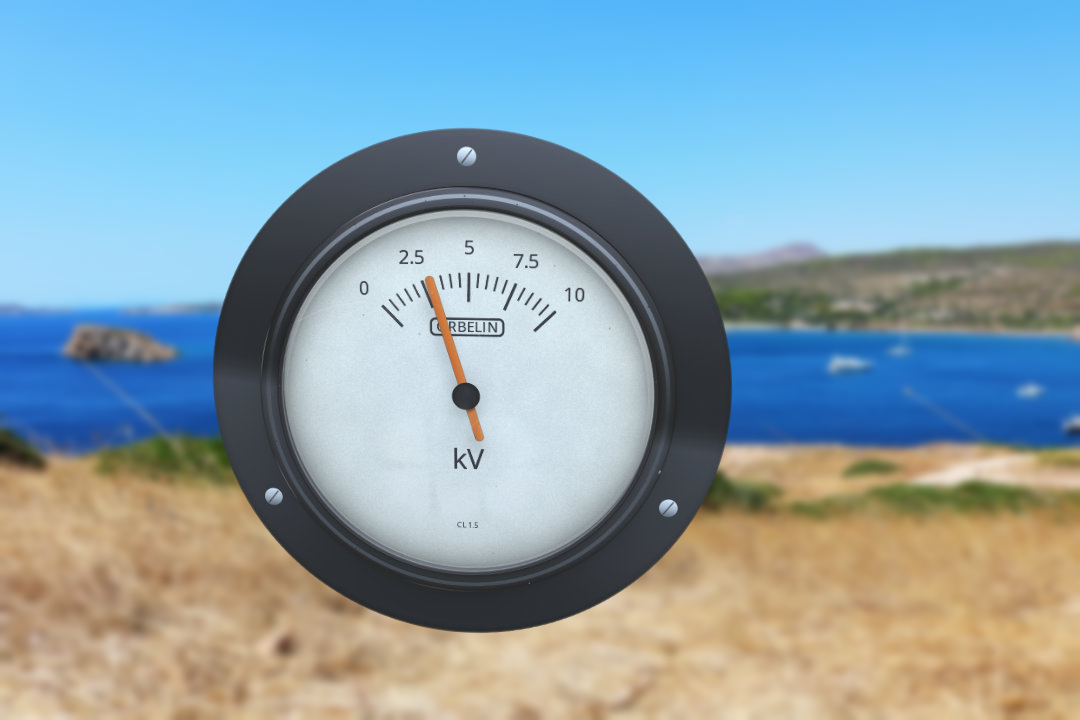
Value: 3 kV
